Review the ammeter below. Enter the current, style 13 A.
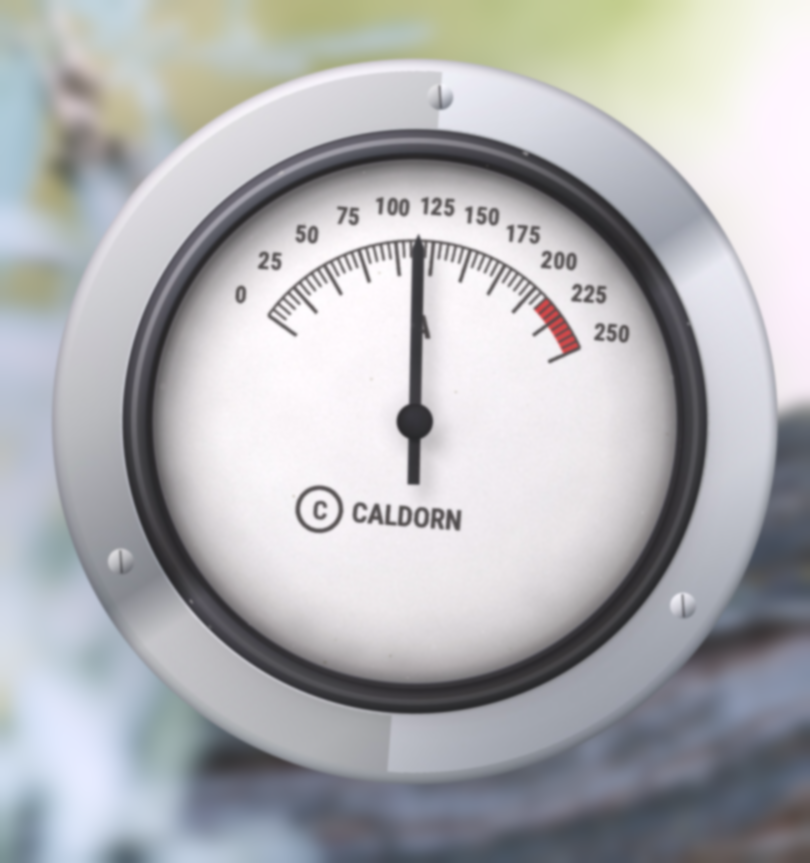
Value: 115 A
